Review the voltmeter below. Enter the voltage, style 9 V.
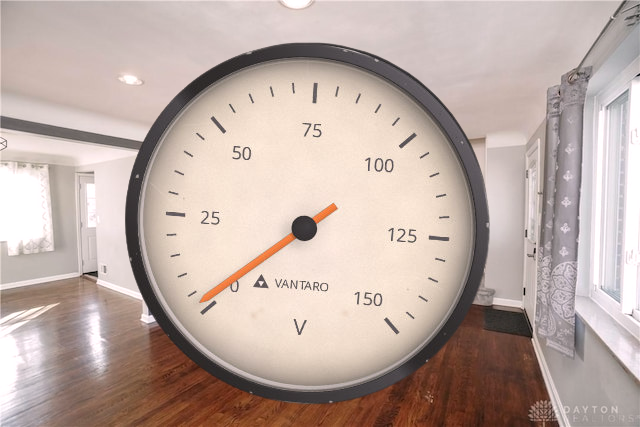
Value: 2.5 V
